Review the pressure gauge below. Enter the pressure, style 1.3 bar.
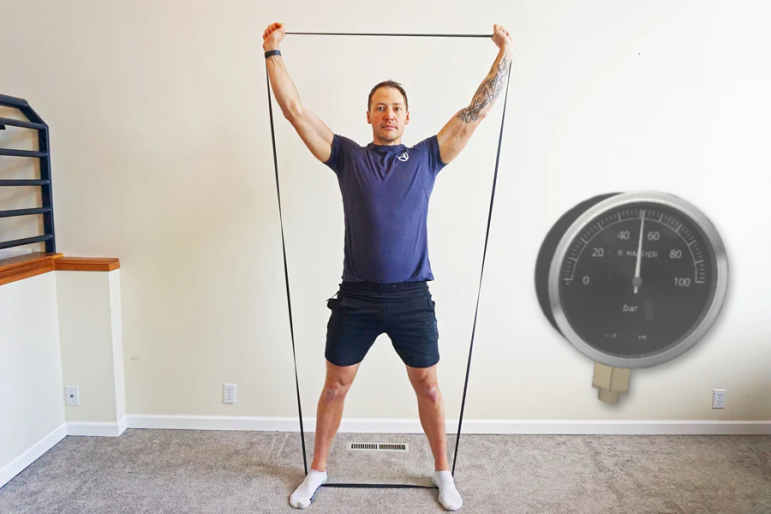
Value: 50 bar
